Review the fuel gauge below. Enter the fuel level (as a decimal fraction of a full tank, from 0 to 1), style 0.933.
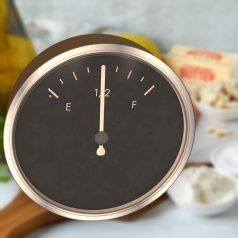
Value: 0.5
